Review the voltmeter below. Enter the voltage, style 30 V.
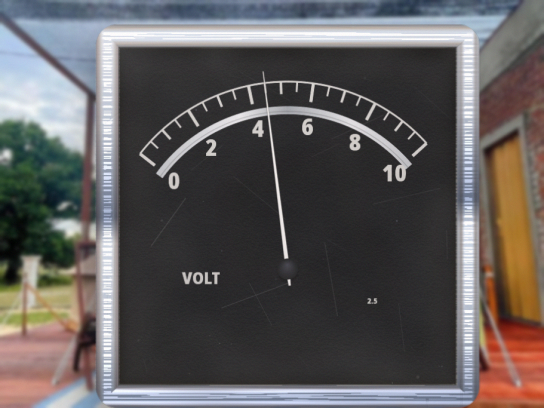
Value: 4.5 V
